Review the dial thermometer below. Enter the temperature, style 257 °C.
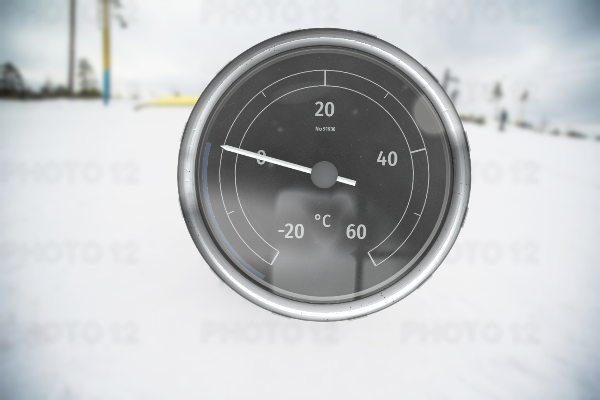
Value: 0 °C
